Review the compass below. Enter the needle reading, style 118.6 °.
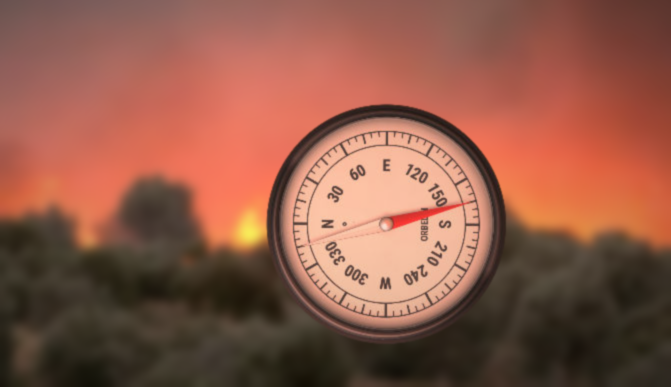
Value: 165 °
